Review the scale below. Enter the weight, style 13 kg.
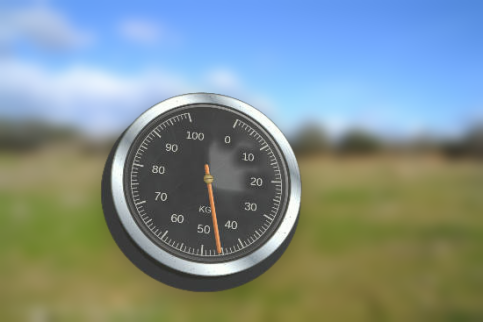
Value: 46 kg
